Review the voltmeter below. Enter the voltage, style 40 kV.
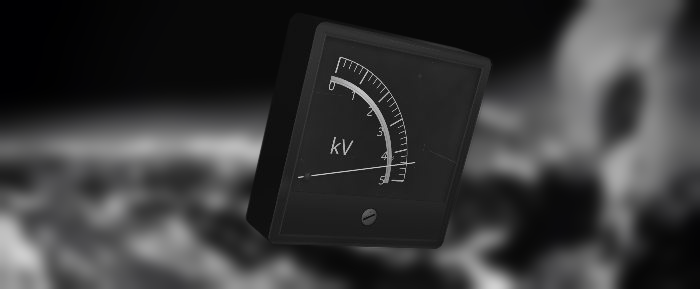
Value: 4.4 kV
